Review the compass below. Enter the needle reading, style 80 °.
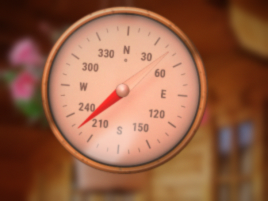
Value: 225 °
